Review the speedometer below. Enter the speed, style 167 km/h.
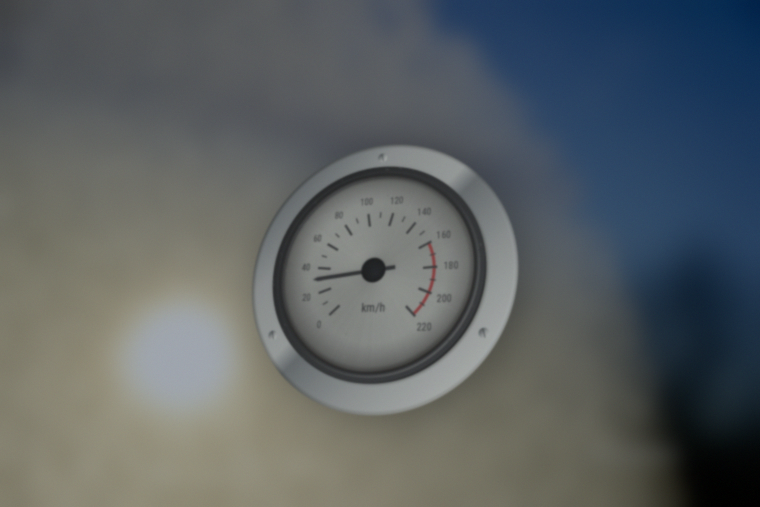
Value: 30 km/h
